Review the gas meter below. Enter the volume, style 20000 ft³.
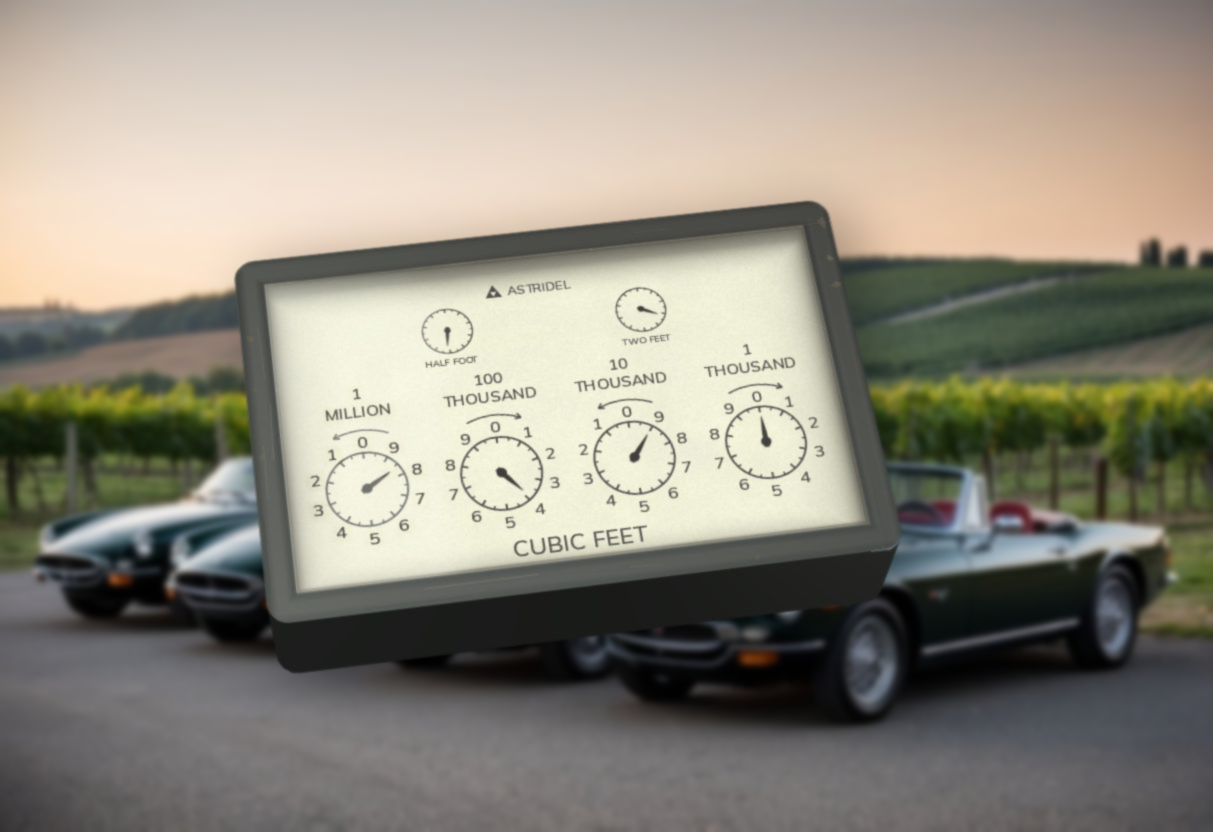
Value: 839000 ft³
